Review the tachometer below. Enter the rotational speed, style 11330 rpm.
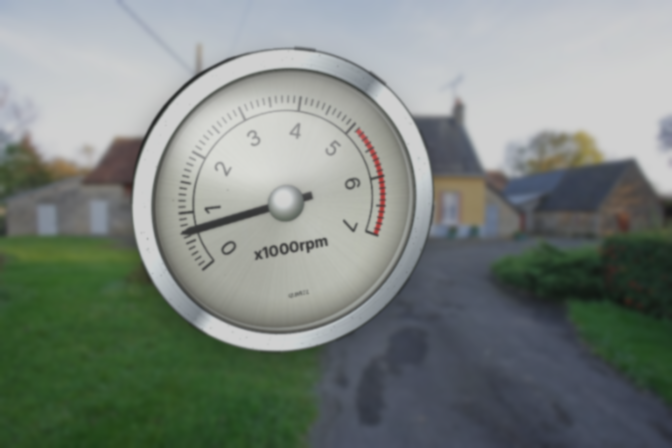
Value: 700 rpm
